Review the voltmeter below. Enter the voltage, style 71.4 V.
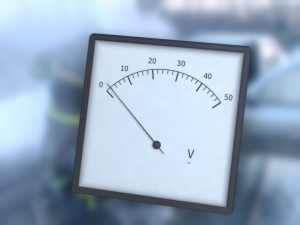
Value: 2 V
